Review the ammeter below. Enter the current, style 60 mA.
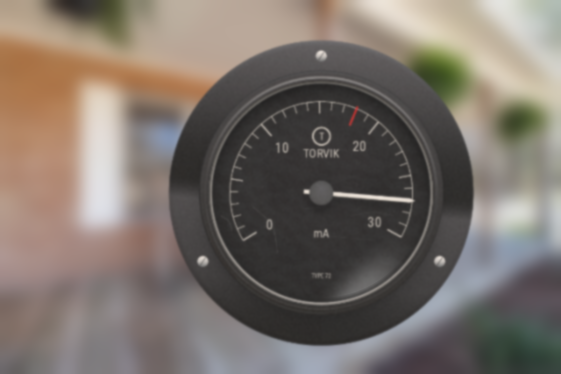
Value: 27 mA
